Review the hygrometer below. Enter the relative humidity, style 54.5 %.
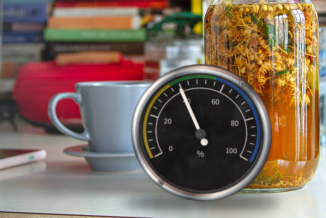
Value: 40 %
